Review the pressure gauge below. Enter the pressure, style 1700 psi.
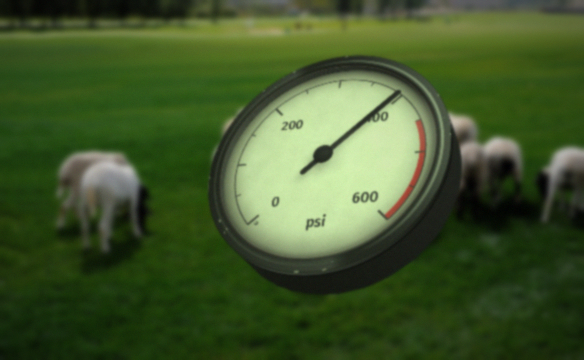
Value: 400 psi
